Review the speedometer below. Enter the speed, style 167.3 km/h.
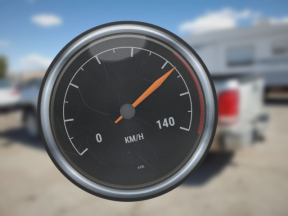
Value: 105 km/h
